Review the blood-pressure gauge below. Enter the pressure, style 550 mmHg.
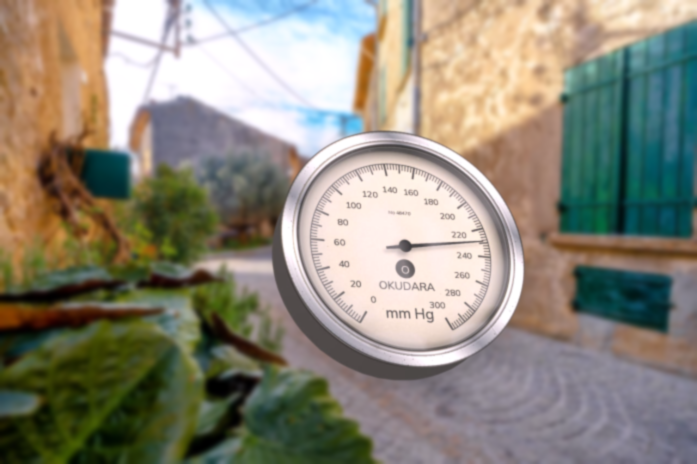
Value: 230 mmHg
